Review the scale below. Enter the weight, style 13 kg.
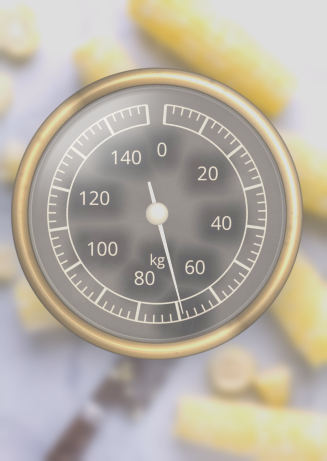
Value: 69 kg
